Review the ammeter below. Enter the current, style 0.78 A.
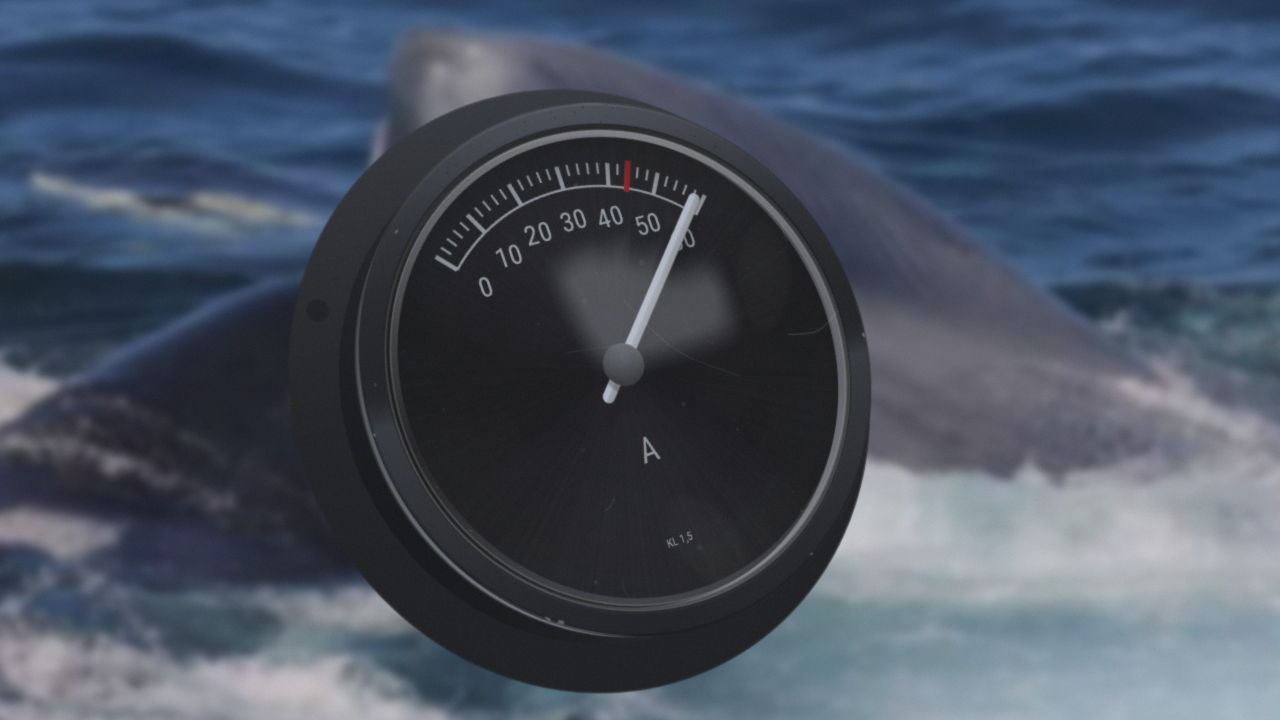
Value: 58 A
